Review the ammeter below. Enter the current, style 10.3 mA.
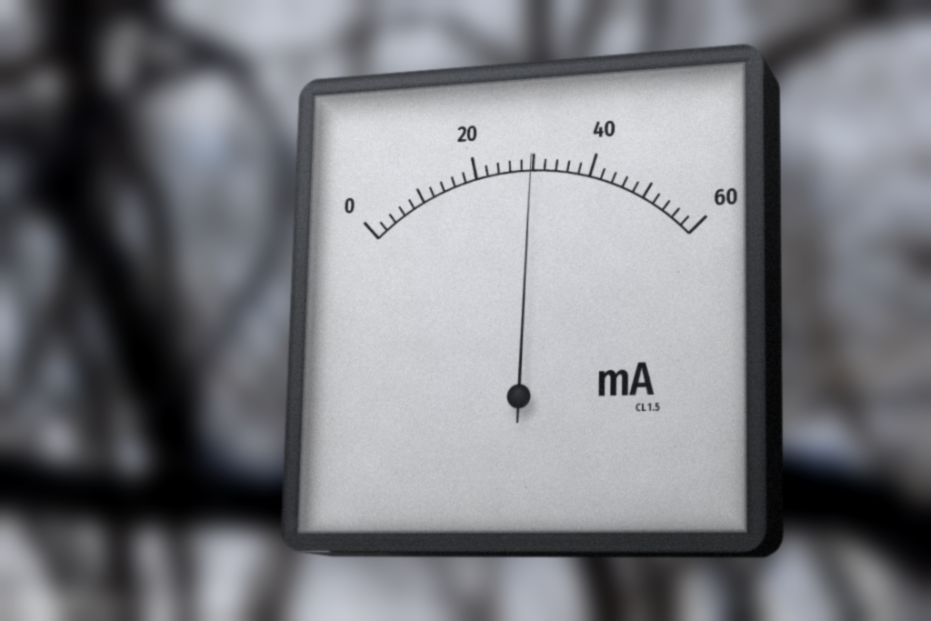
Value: 30 mA
